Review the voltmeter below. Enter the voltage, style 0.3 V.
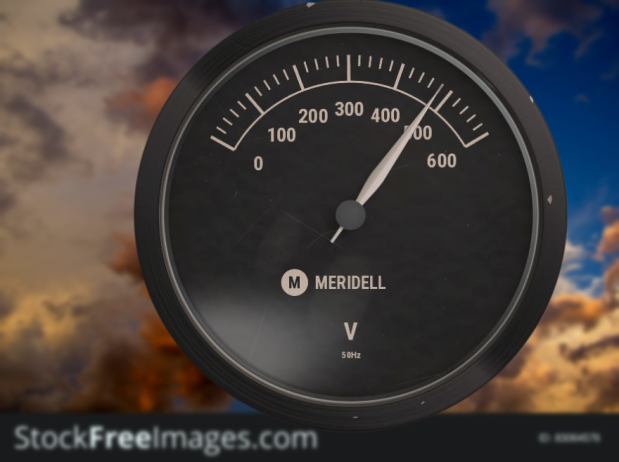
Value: 480 V
